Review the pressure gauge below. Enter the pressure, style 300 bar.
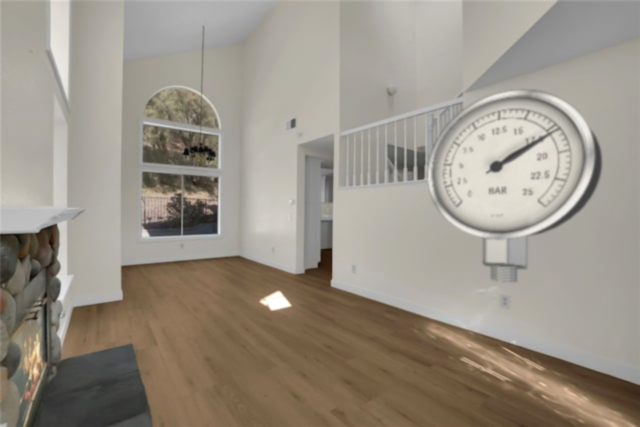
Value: 18 bar
